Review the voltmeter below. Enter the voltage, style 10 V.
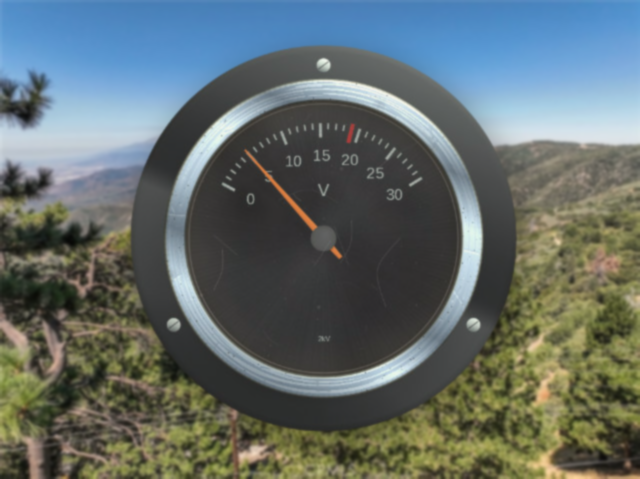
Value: 5 V
